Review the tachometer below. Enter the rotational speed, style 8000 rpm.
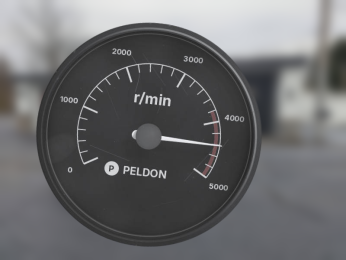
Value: 4400 rpm
